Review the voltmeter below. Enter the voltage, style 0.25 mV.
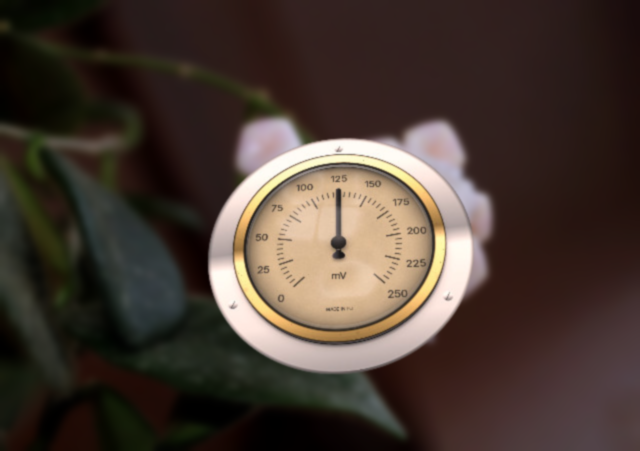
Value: 125 mV
